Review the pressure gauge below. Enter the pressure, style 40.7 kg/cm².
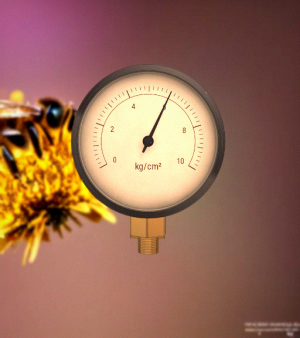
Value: 6 kg/cm²
